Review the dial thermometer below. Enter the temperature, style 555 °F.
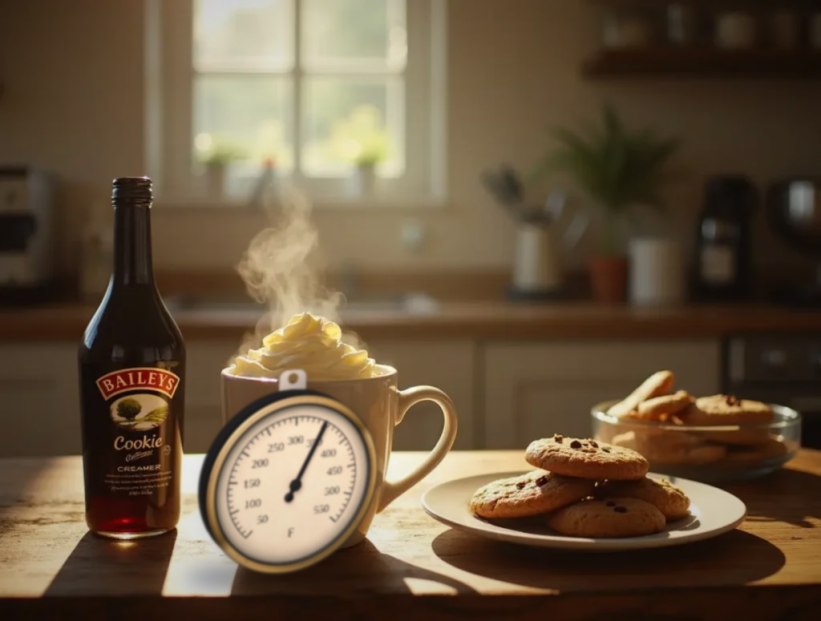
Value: 350 °F
